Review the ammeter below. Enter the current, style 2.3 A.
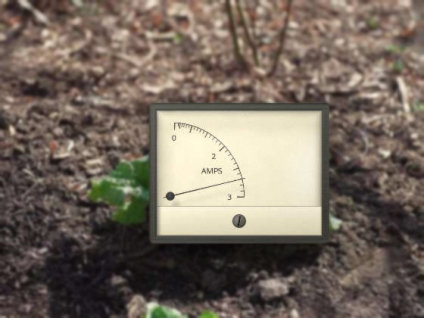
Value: 2.7 A
